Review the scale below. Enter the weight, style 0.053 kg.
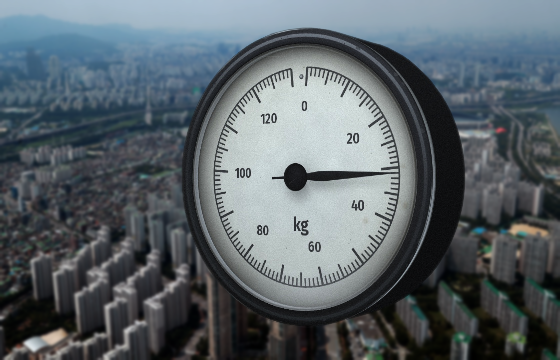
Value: 31 kg
